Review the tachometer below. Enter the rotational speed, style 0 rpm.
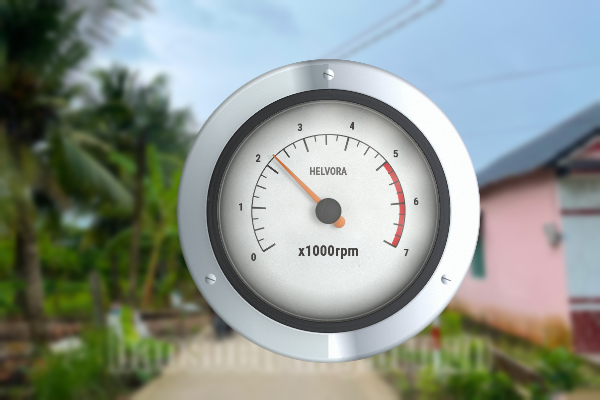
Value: 2250 rpm
